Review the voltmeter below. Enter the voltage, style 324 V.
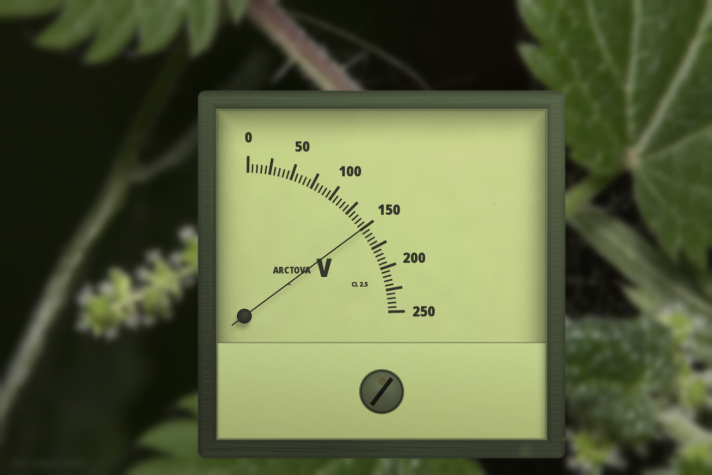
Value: 150 V
